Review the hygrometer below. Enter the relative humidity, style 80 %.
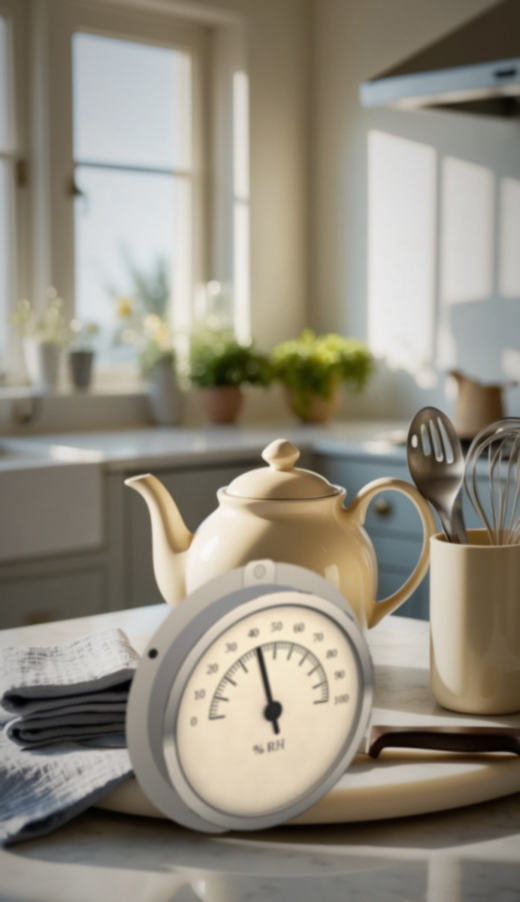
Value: 40 %
